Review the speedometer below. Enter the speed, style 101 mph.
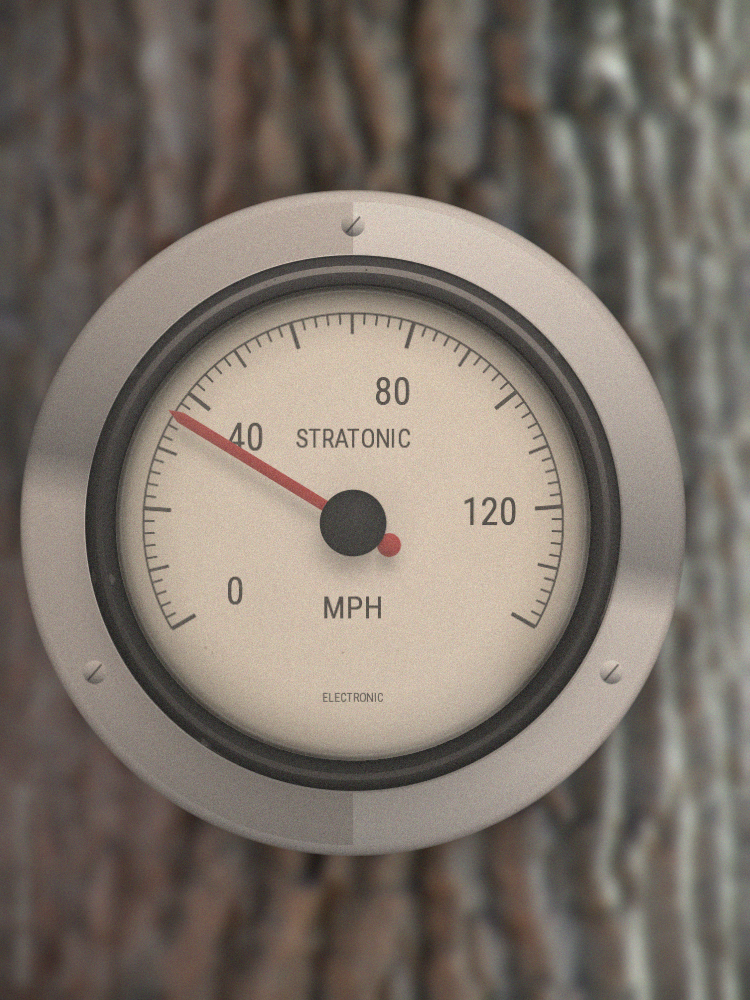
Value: 36 mph
